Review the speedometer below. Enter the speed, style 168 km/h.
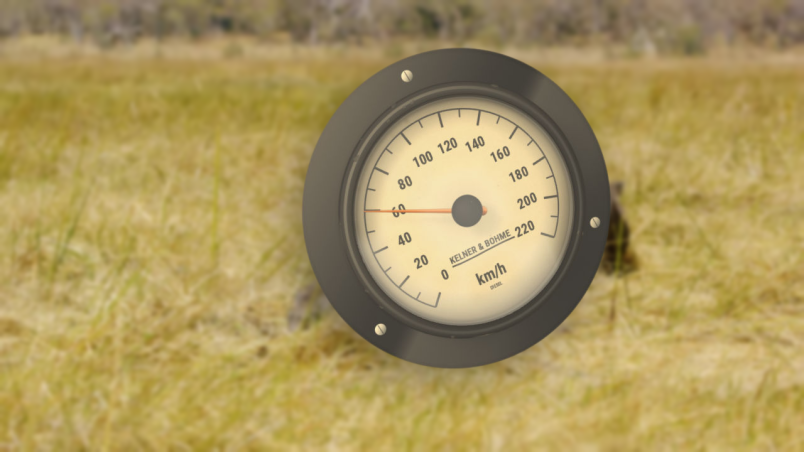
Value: 60 km/h
